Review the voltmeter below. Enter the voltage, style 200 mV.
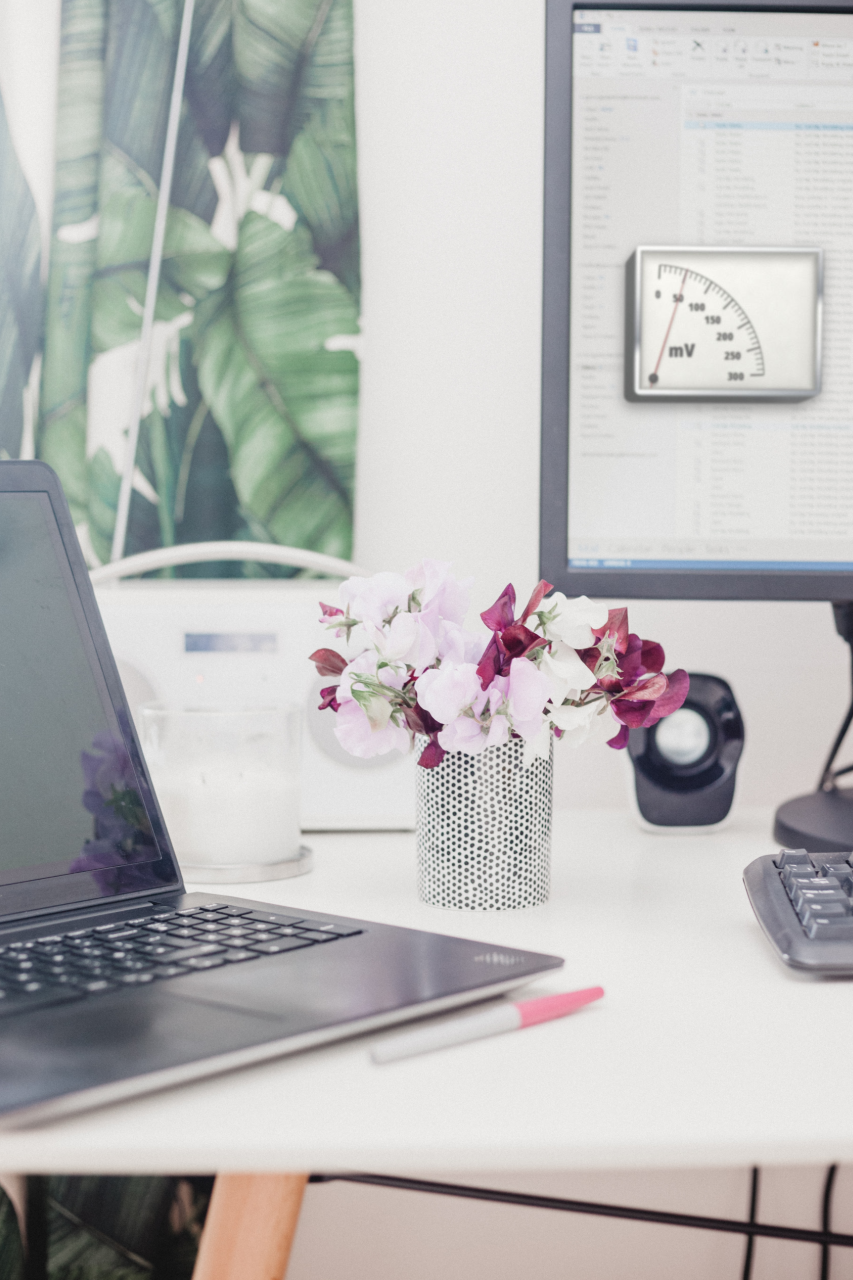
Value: 50 mV
